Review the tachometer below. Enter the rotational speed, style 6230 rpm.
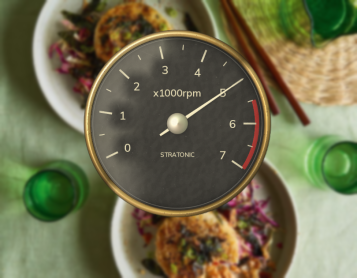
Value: 5000 rpm
